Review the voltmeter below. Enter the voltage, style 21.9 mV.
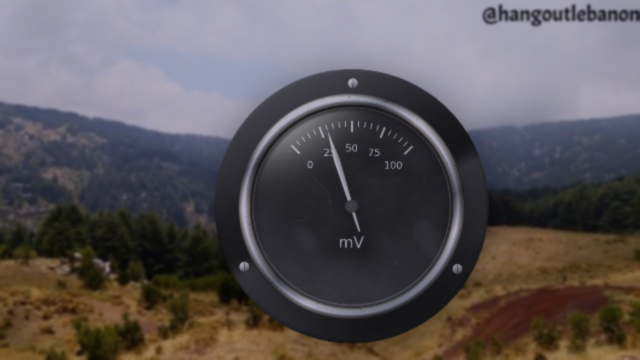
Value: 30 mV
